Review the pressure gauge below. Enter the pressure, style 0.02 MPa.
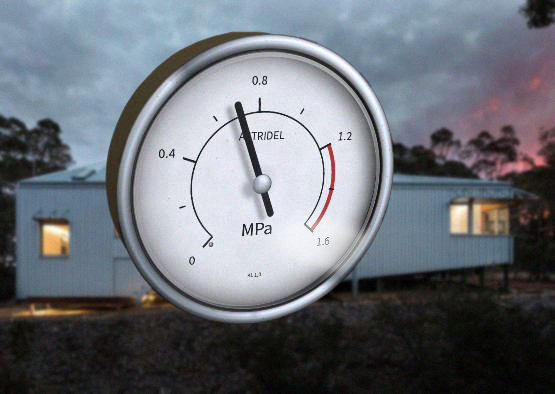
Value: 0.7 MPa
